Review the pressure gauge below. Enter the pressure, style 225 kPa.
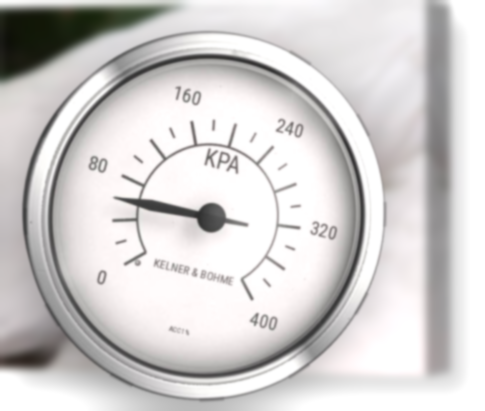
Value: 60 kPa
